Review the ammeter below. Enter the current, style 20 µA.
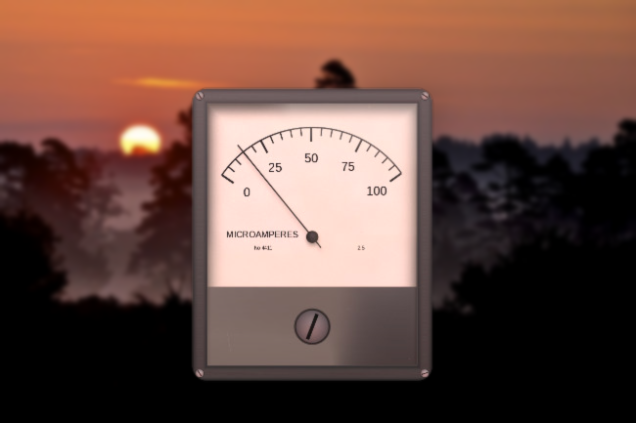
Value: 15 µA
